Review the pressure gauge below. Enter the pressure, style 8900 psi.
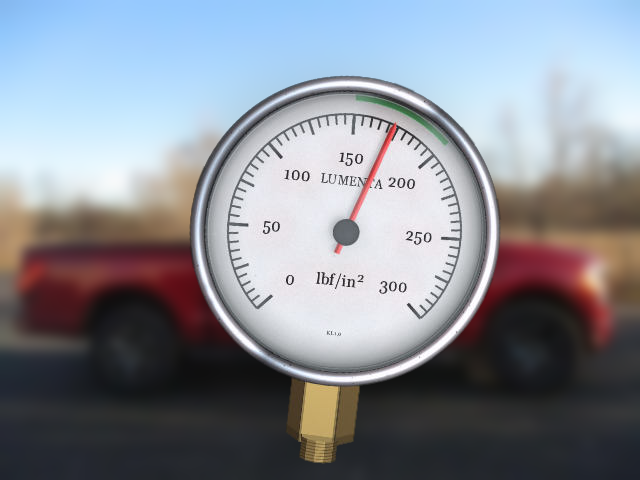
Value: 172.5 psi
